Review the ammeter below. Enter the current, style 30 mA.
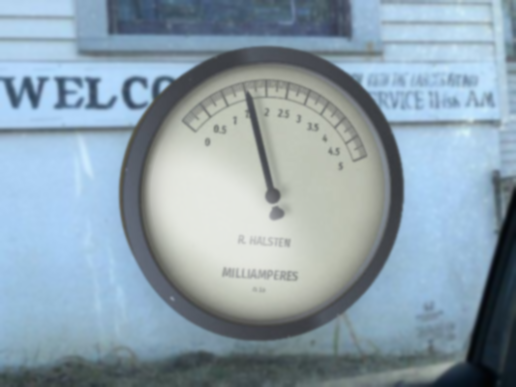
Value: 1.5 mA
